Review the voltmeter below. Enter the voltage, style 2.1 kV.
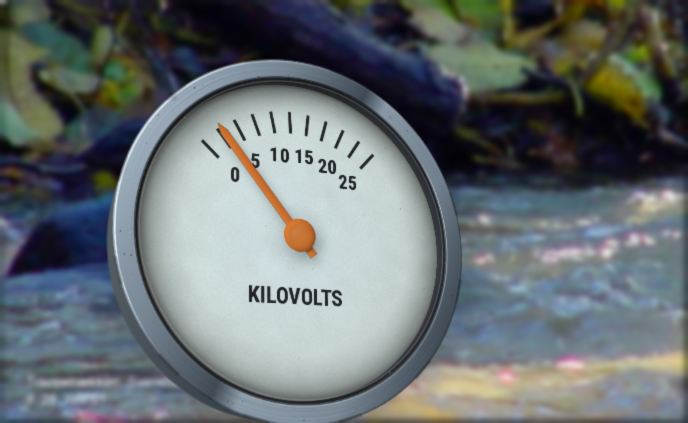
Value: 2.5 kV
